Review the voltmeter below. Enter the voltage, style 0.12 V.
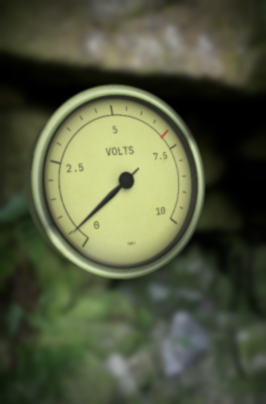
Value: 0.5 V
